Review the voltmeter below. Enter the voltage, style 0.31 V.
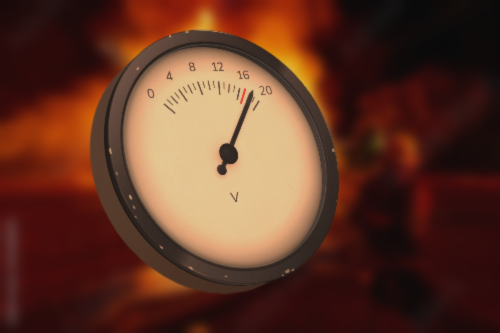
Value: 18 V
